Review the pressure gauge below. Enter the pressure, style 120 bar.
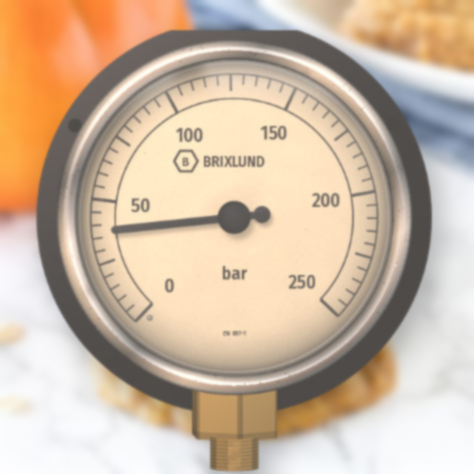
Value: 37.5 bar
